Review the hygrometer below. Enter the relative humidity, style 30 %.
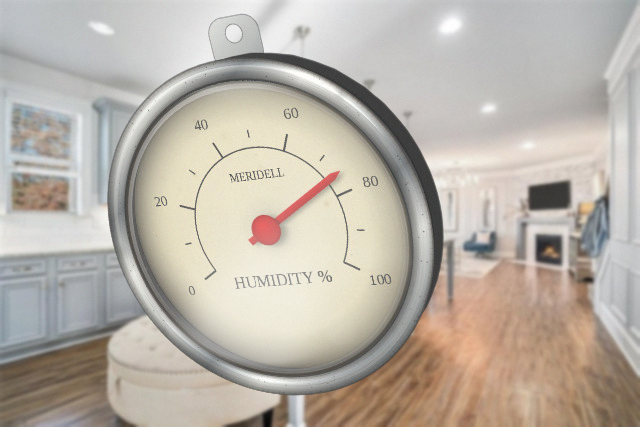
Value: 75 %
